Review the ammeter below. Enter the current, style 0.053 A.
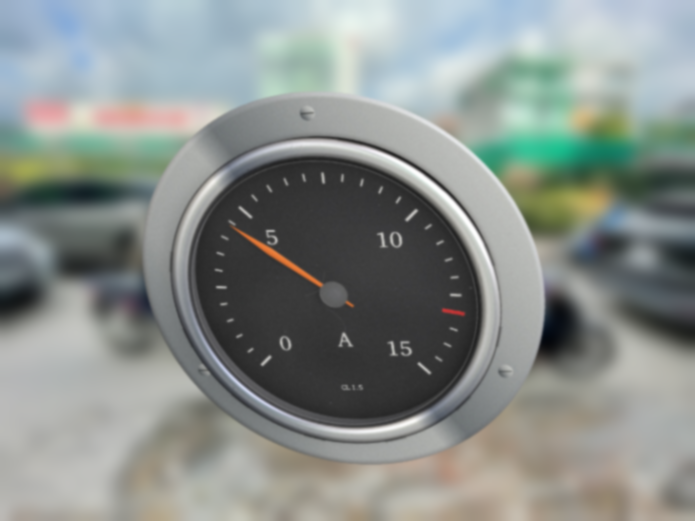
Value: 4.5 A
